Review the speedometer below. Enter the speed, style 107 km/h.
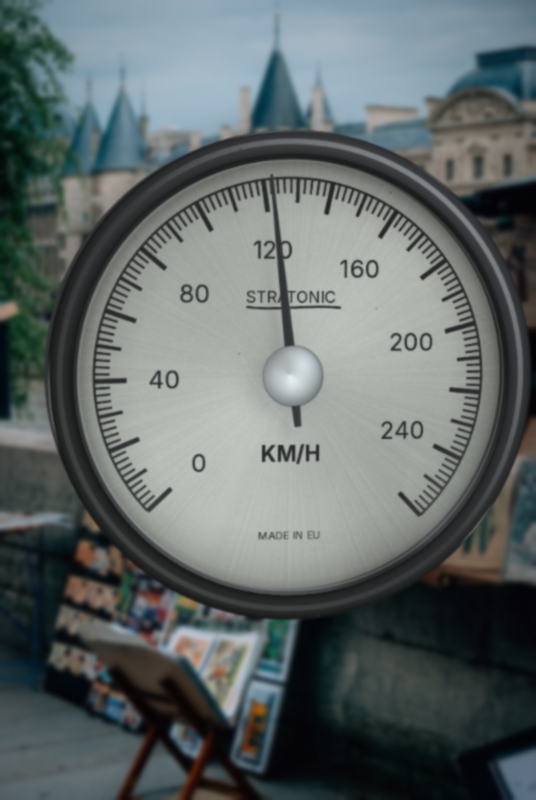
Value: 122 km/h
